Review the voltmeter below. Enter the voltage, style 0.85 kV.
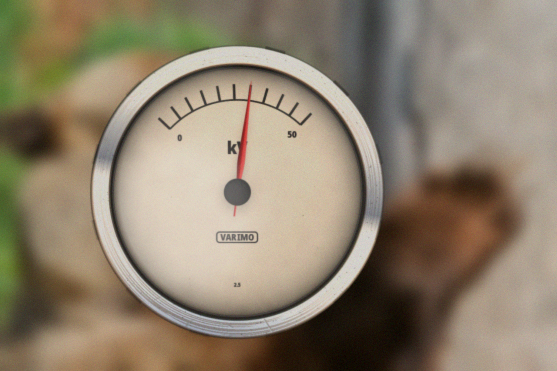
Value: 30 kV
